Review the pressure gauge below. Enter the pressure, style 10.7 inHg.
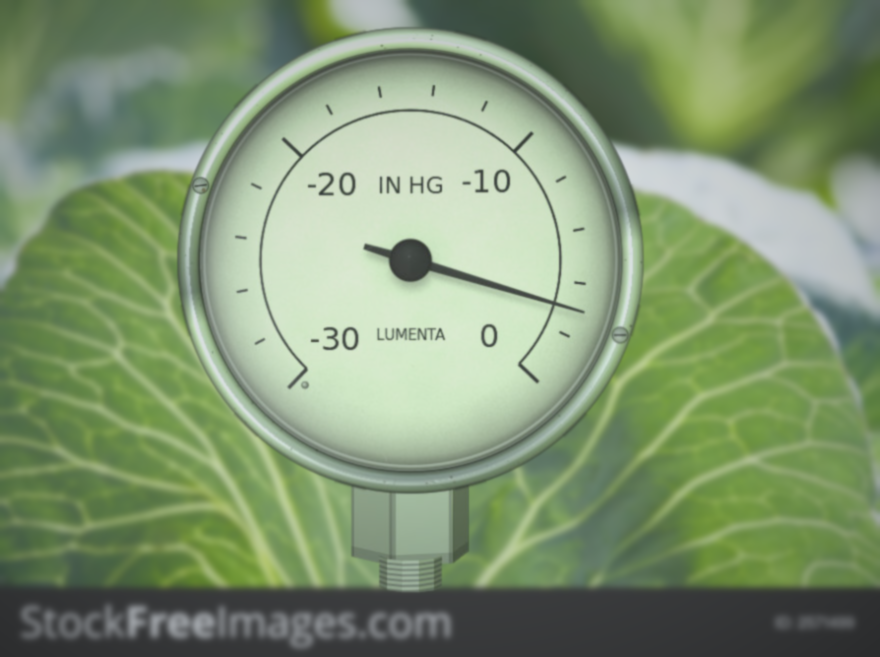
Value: -3 inHg
